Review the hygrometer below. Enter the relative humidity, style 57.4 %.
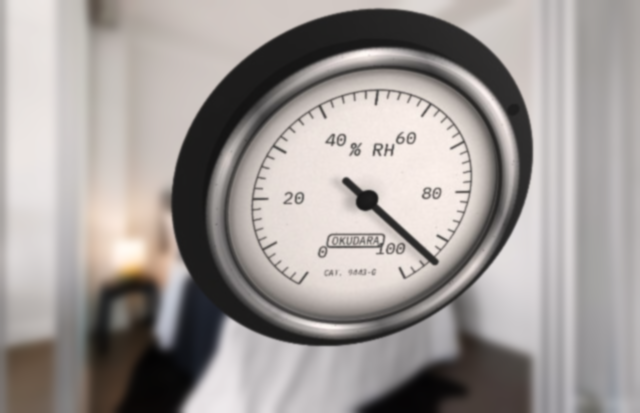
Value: 94 %
